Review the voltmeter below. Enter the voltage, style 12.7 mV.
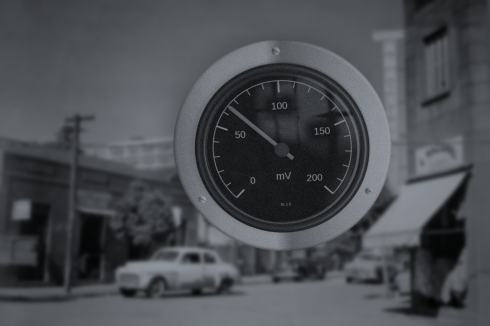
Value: 65 mV
